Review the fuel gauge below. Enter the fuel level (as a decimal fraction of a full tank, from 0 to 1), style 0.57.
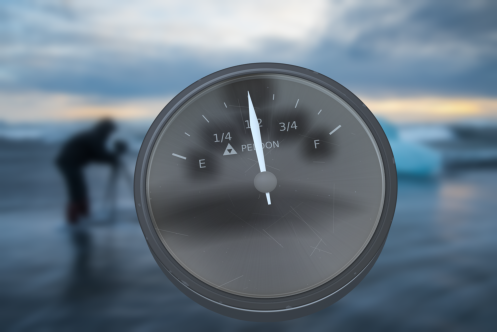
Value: 0.5
